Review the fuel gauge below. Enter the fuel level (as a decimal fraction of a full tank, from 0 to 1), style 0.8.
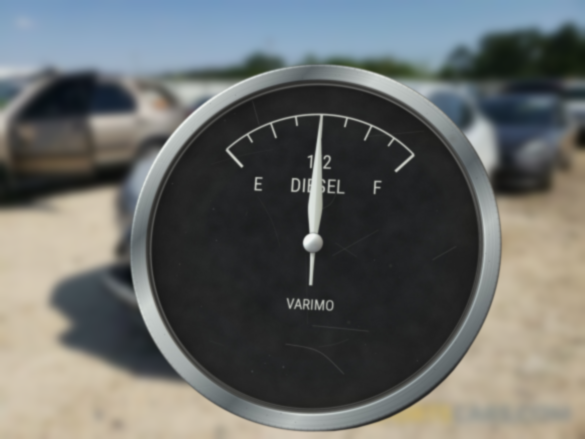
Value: 0.5
